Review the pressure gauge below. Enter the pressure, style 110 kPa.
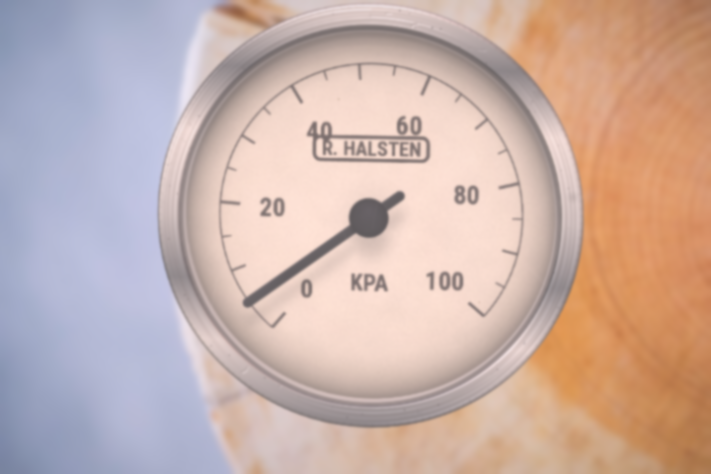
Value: 5 kPa
